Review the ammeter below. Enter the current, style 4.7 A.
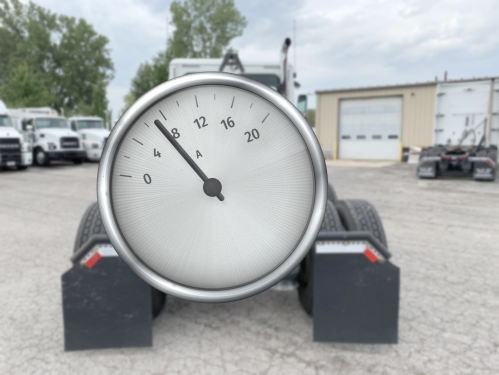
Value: 7 A
